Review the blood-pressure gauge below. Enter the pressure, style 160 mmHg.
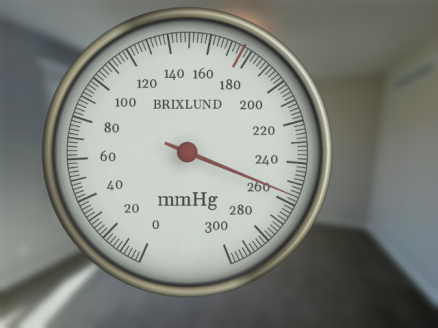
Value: 256 mmHg
